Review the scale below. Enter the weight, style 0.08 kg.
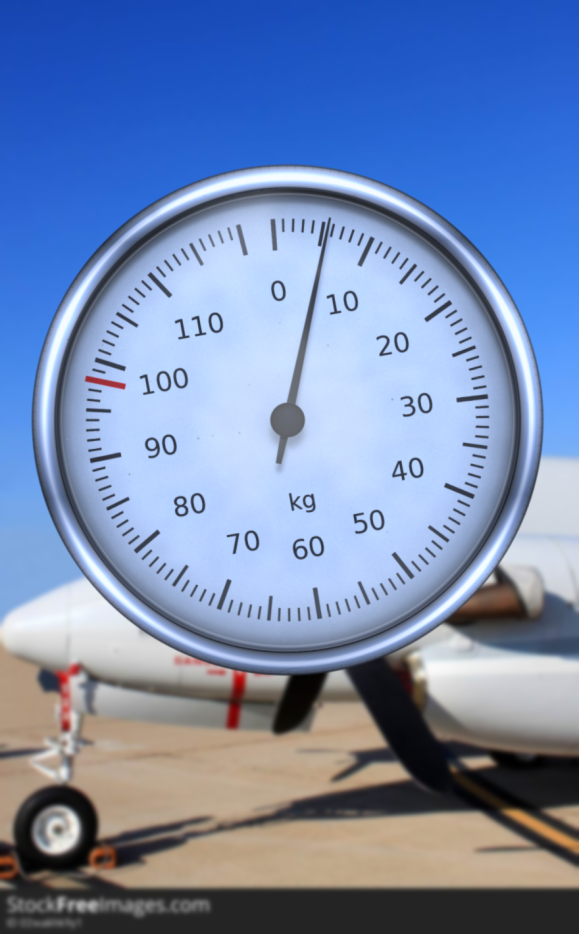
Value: 5.5 kg
